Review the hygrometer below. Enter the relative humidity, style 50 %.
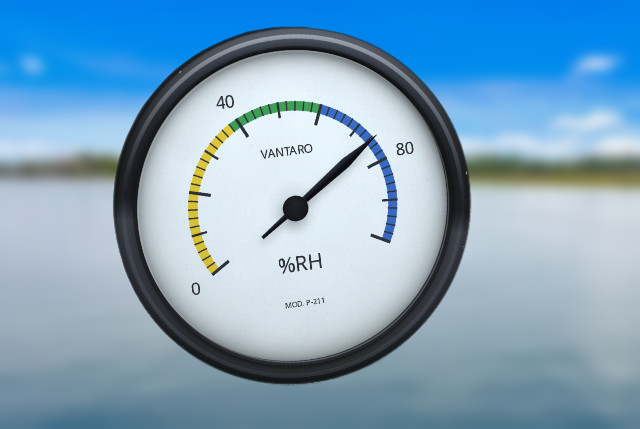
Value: 74 %
